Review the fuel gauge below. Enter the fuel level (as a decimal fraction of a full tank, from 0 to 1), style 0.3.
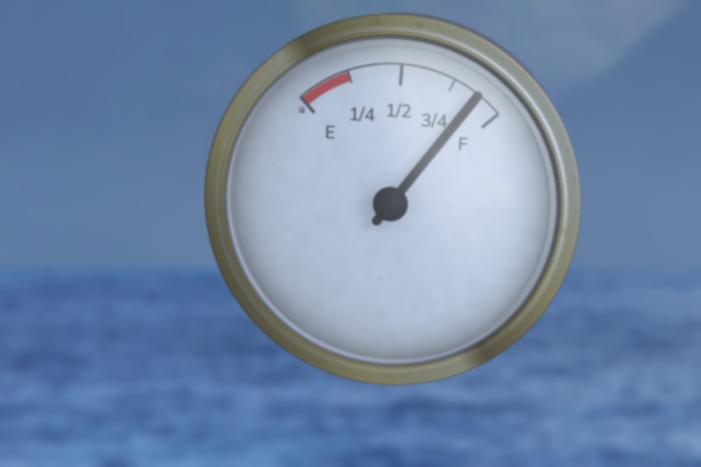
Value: 0.875
